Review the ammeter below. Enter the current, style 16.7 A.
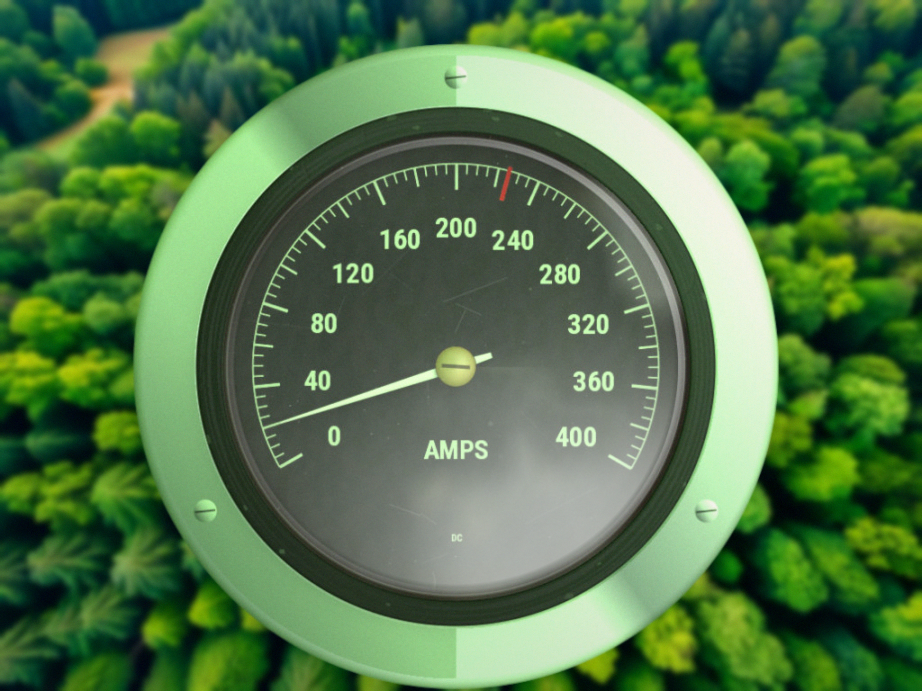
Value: 20 A
